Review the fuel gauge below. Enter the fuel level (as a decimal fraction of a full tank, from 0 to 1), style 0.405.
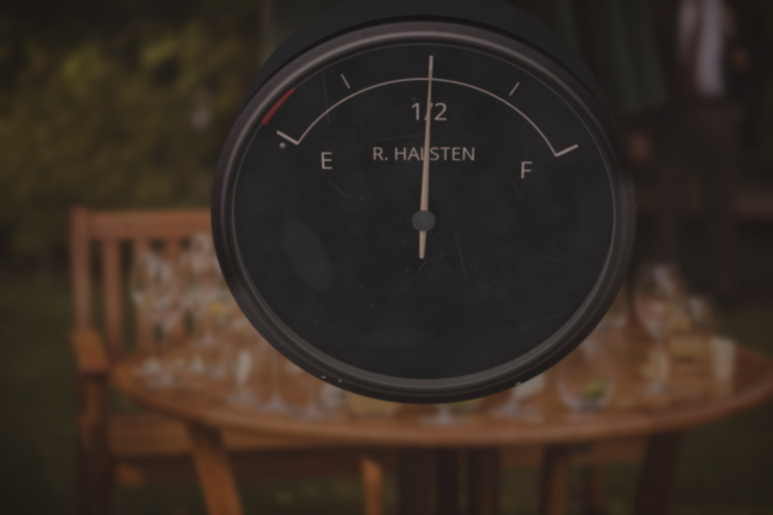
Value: 0.5
